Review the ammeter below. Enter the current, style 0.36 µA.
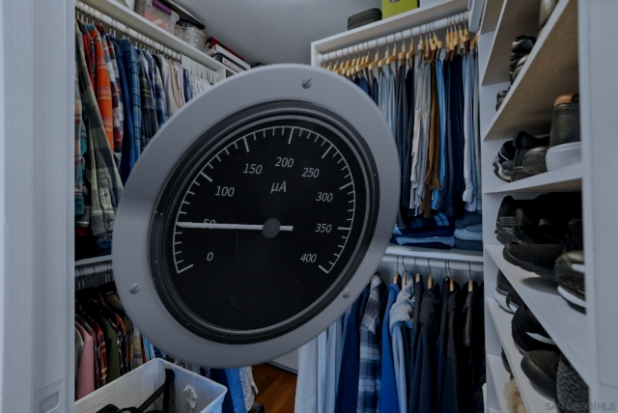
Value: 50 µA
